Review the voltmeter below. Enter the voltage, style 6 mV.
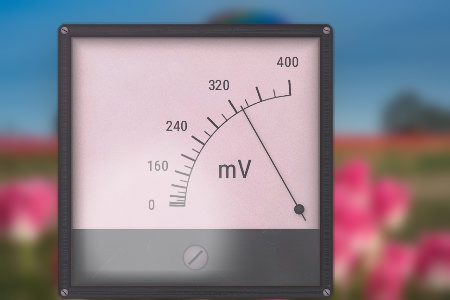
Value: 330 mV
